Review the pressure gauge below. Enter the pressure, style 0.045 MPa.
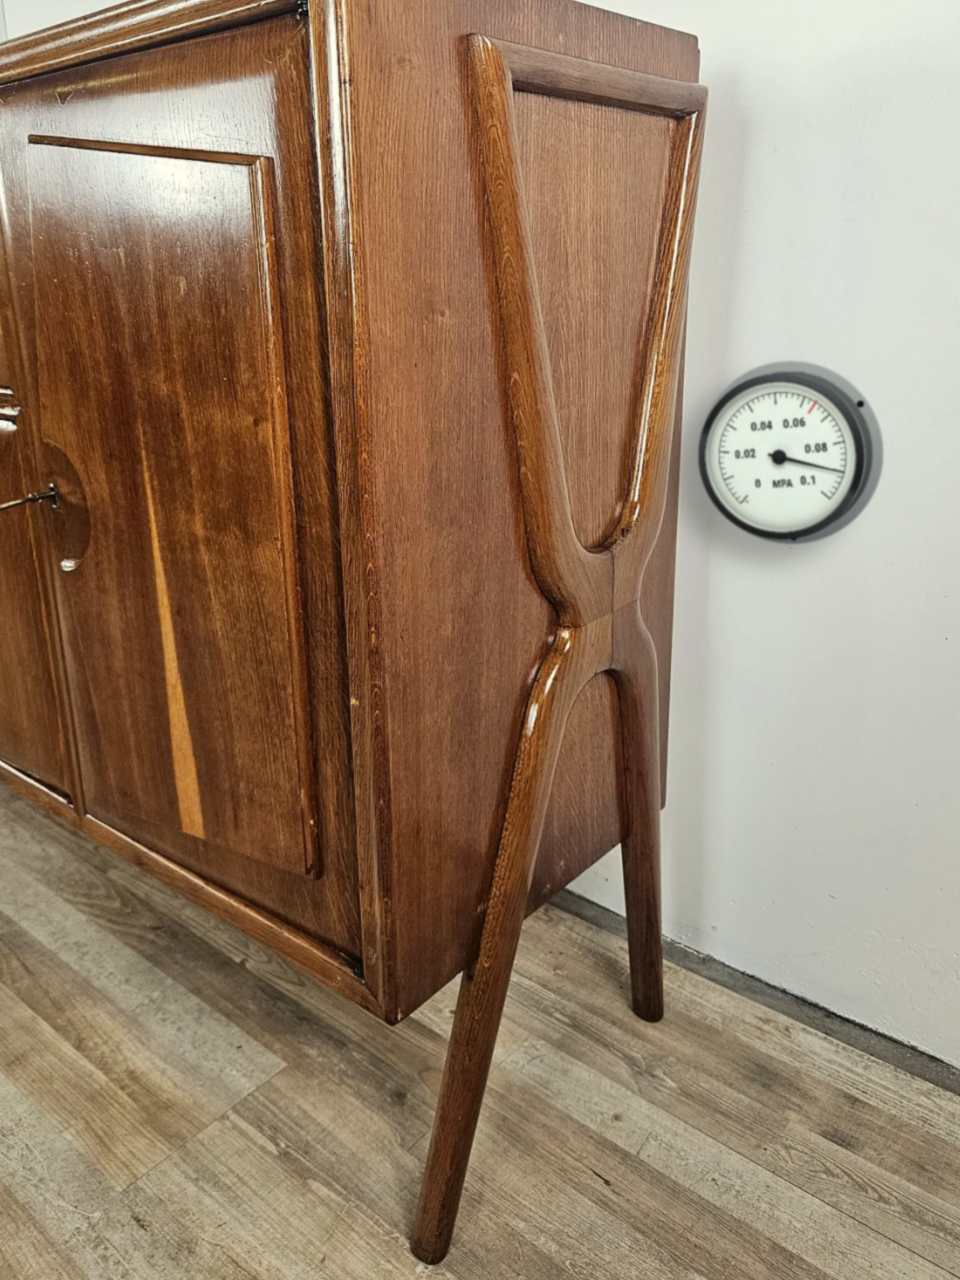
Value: 0.09 MPa
